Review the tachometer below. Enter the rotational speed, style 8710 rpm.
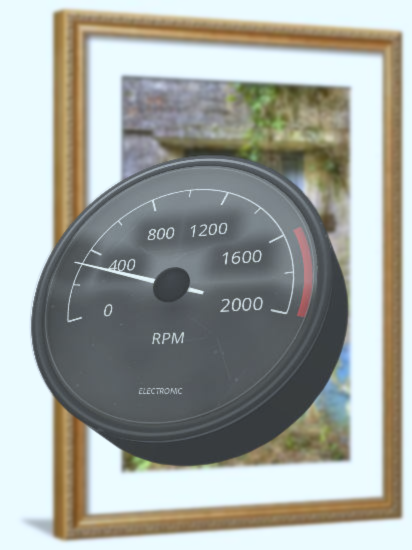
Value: 300 rpm
